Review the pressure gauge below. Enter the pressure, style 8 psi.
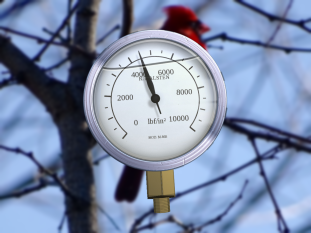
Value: 4500 psi
